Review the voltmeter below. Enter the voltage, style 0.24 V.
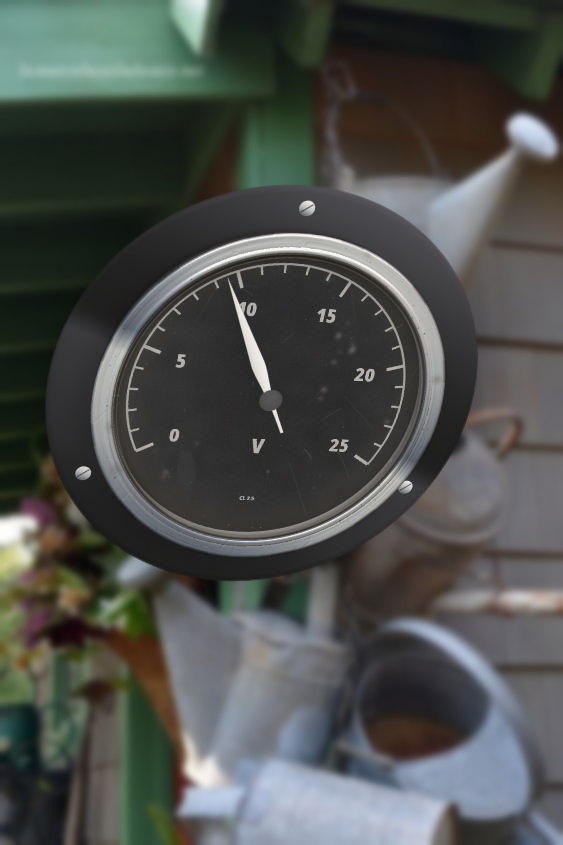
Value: 9.5 V
